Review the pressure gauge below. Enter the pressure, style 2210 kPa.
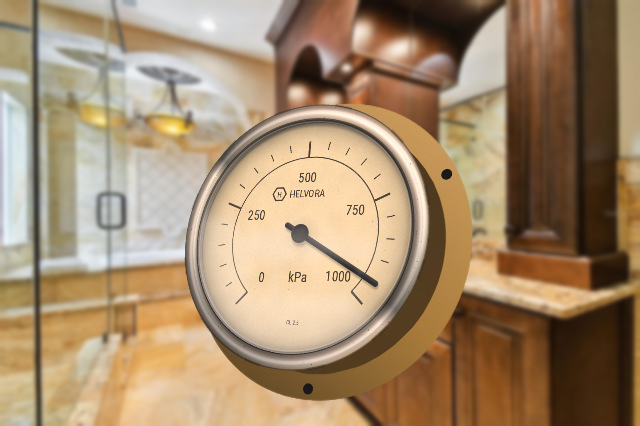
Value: 950 kPa
